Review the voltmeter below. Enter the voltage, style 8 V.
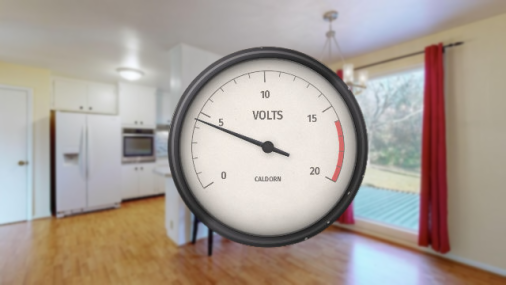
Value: 4.5 V
